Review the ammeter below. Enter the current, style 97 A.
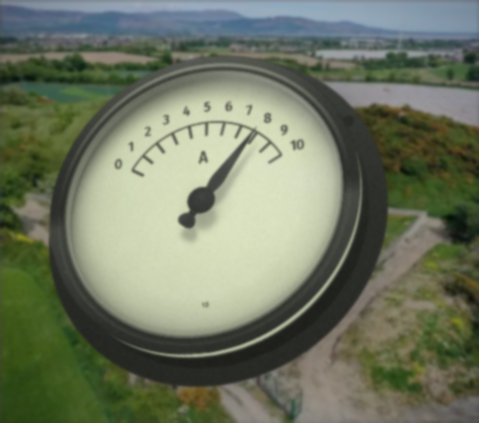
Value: 8 A
